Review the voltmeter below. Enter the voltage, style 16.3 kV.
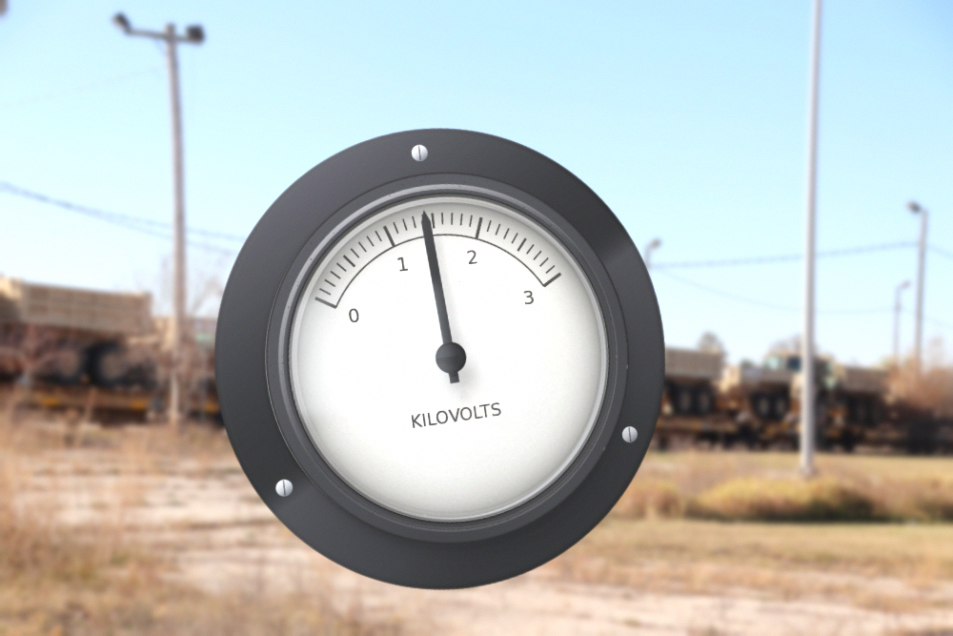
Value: 1.4 kV
